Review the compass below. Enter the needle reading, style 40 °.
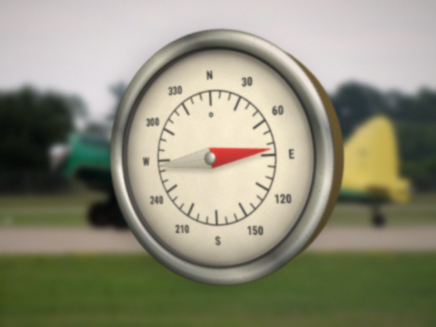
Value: 85 °
